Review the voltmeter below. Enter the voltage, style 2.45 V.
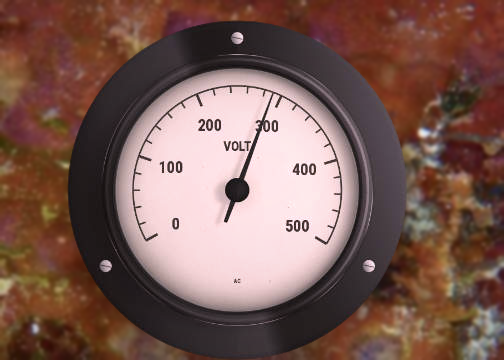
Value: 290 V
